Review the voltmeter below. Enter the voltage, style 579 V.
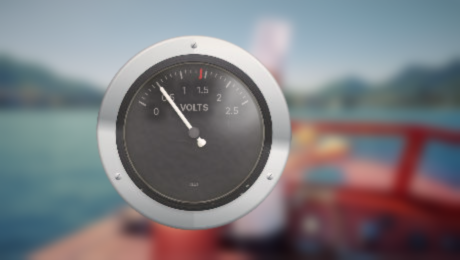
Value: 0.5 V
